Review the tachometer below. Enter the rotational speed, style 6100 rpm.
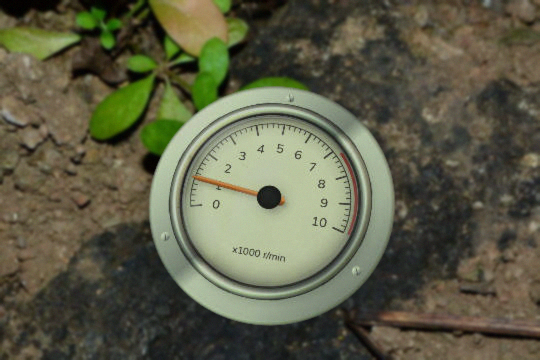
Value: 1000 rpm
